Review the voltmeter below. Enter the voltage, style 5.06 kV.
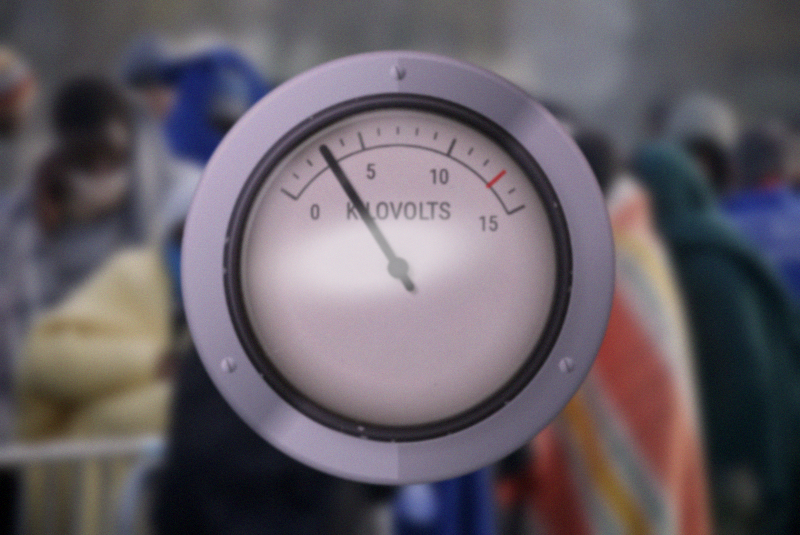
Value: 3 kV
